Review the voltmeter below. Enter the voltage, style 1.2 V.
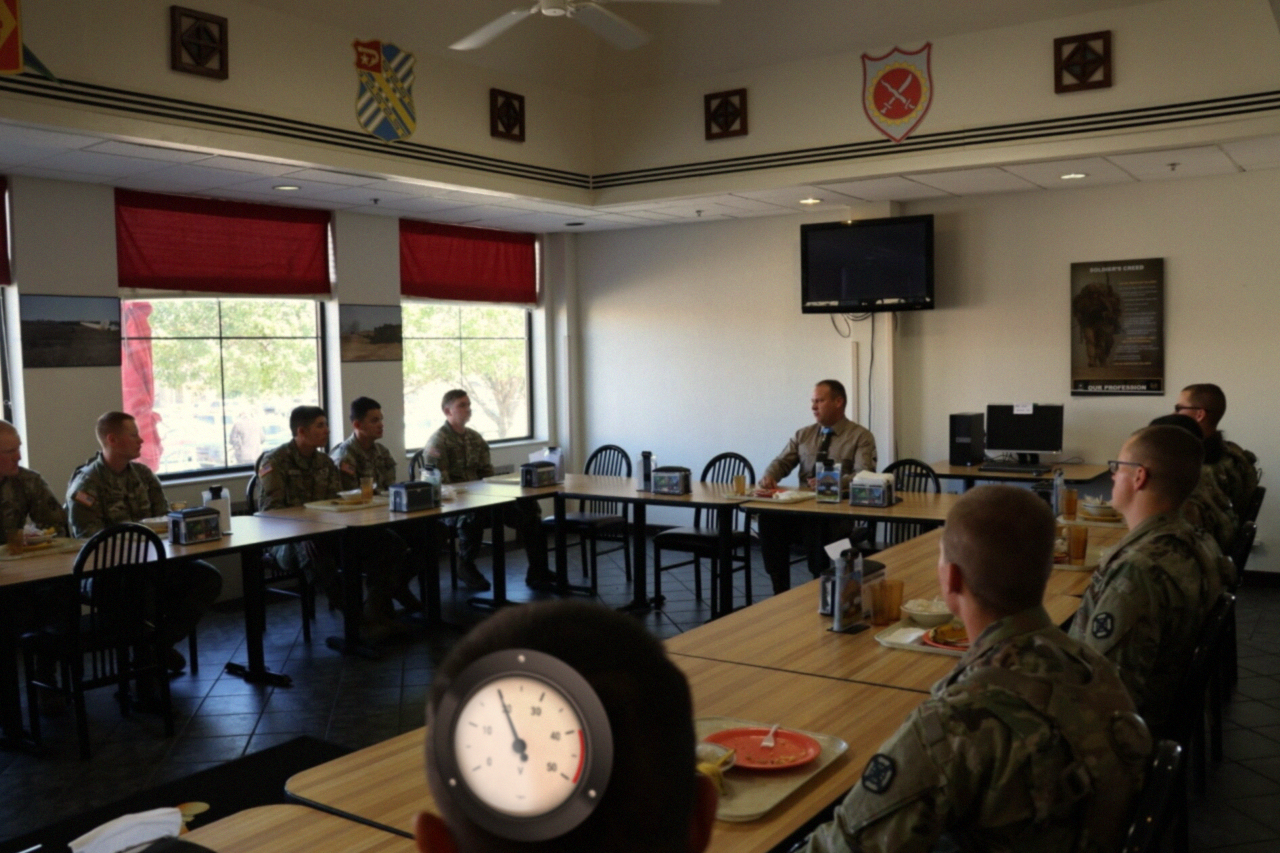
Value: 20 V
